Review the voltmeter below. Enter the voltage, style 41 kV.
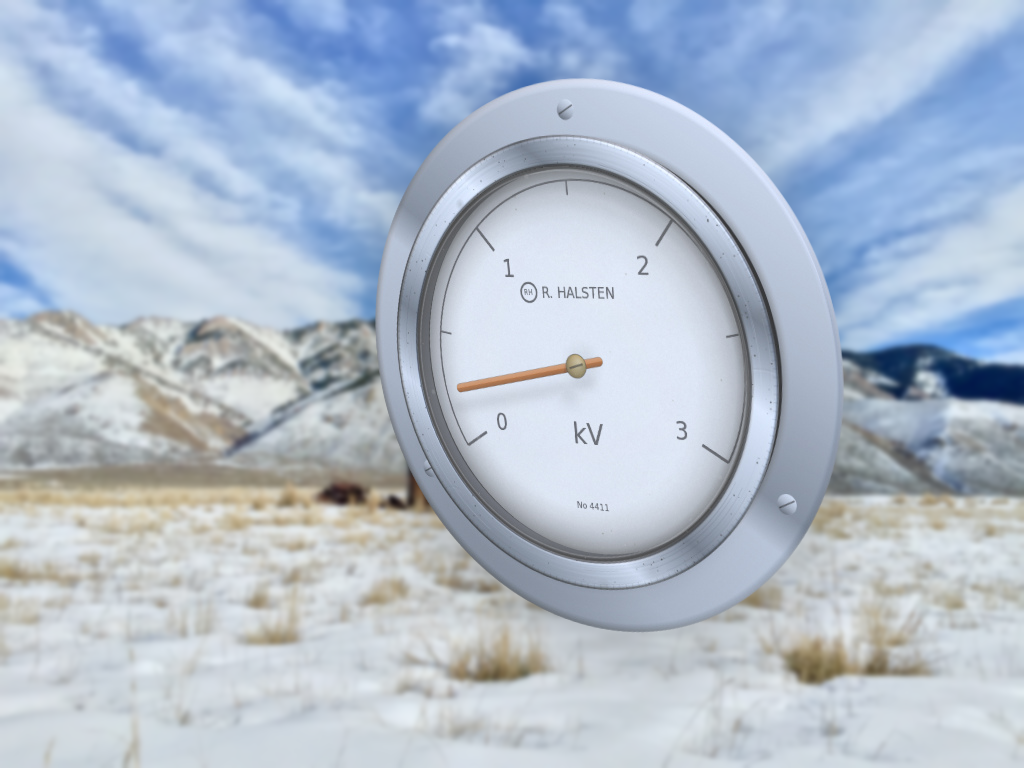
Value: 0.25 kV
